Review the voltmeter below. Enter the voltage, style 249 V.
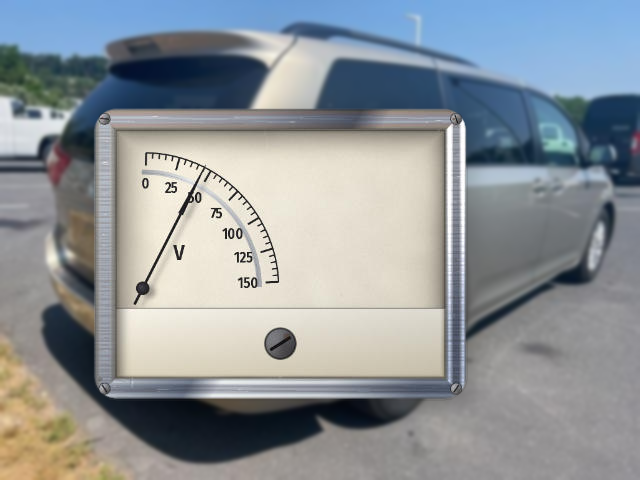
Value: 45 V
